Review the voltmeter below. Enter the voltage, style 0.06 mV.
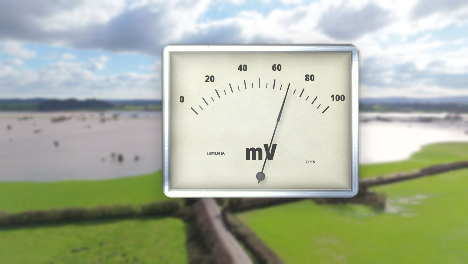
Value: 70 mV
